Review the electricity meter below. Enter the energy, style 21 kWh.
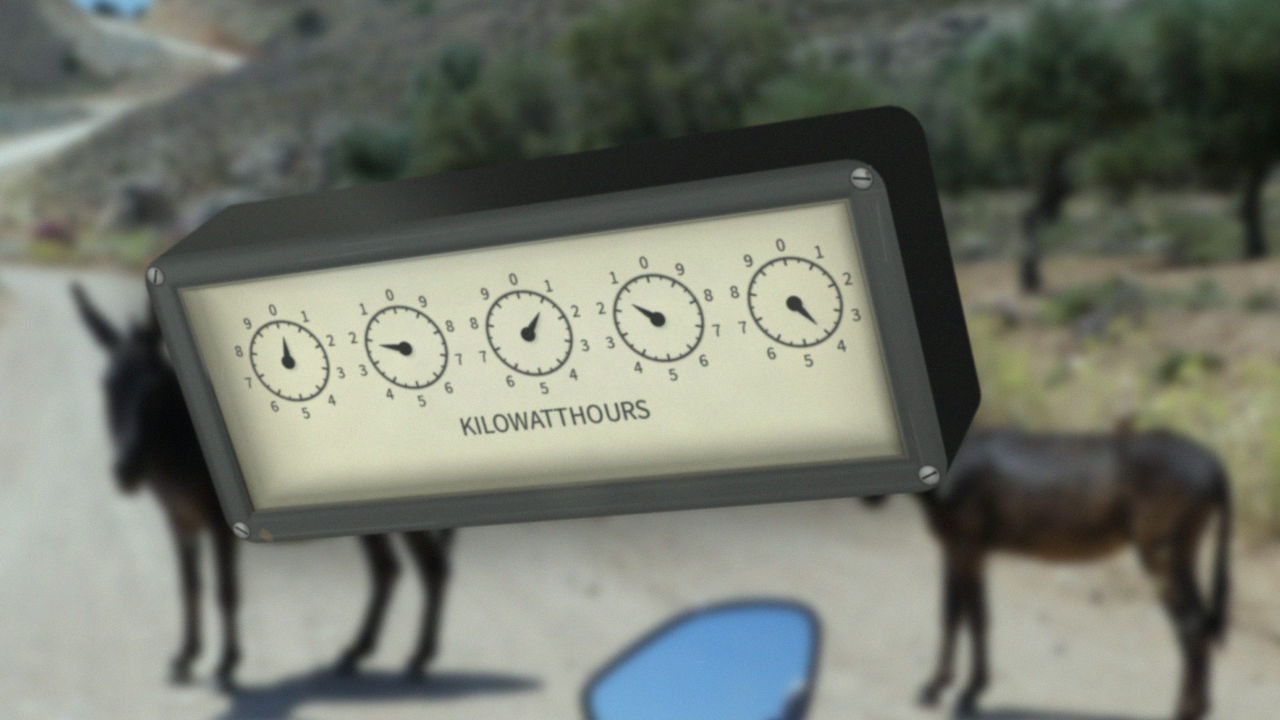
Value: 2114 kWh
